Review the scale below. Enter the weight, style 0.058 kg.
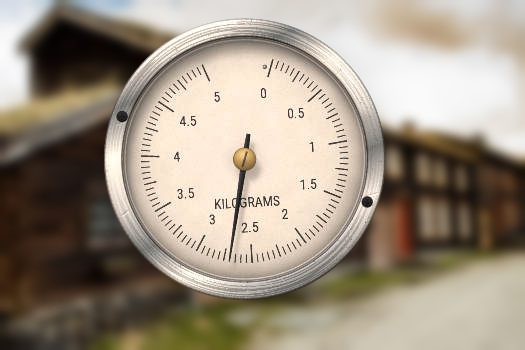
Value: 2.7 kg
